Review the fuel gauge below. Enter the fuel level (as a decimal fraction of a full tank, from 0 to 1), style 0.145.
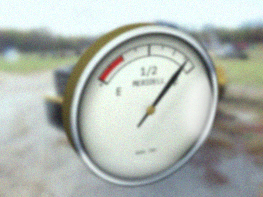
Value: 0.875
